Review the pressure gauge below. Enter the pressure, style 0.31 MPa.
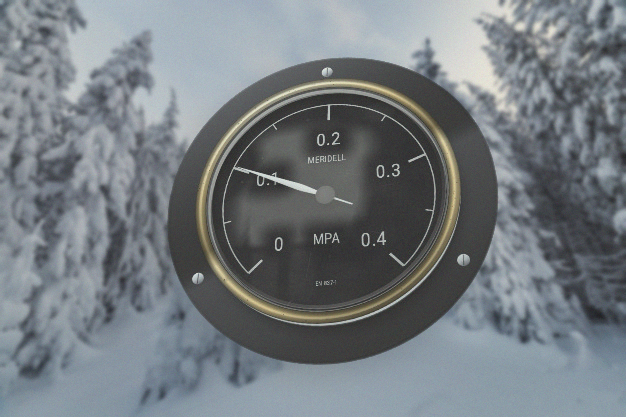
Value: 0.1 MPa
